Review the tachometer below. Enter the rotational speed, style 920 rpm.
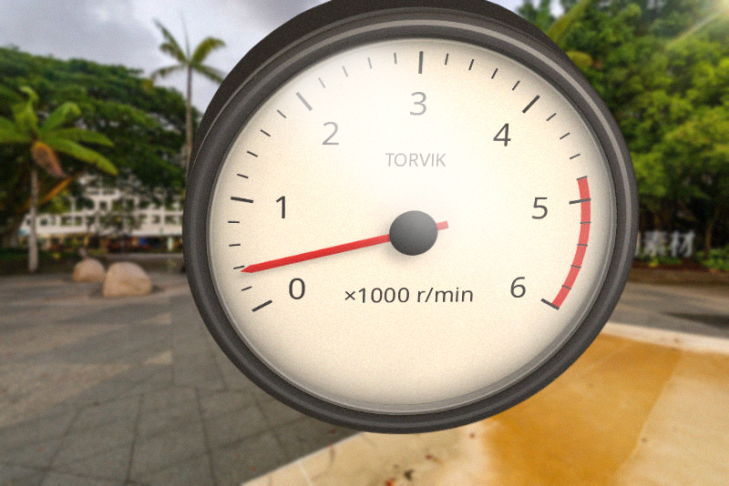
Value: 400 rpm
